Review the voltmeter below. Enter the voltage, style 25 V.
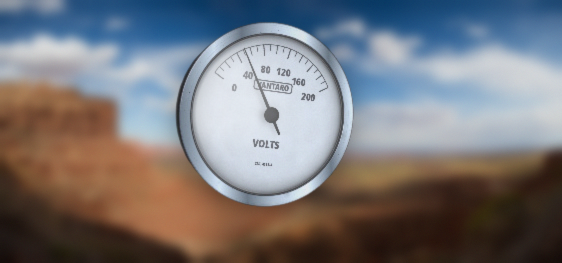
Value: 50 V
